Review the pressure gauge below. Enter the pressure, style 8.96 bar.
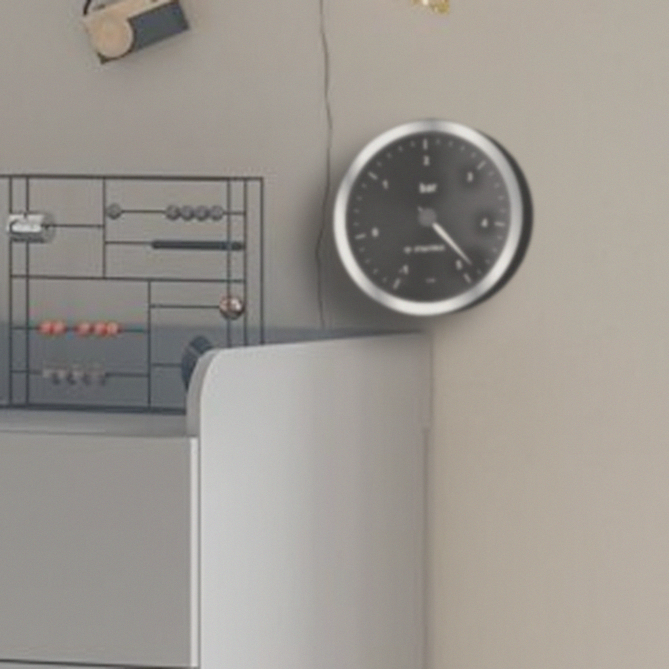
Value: 4.8 bar
